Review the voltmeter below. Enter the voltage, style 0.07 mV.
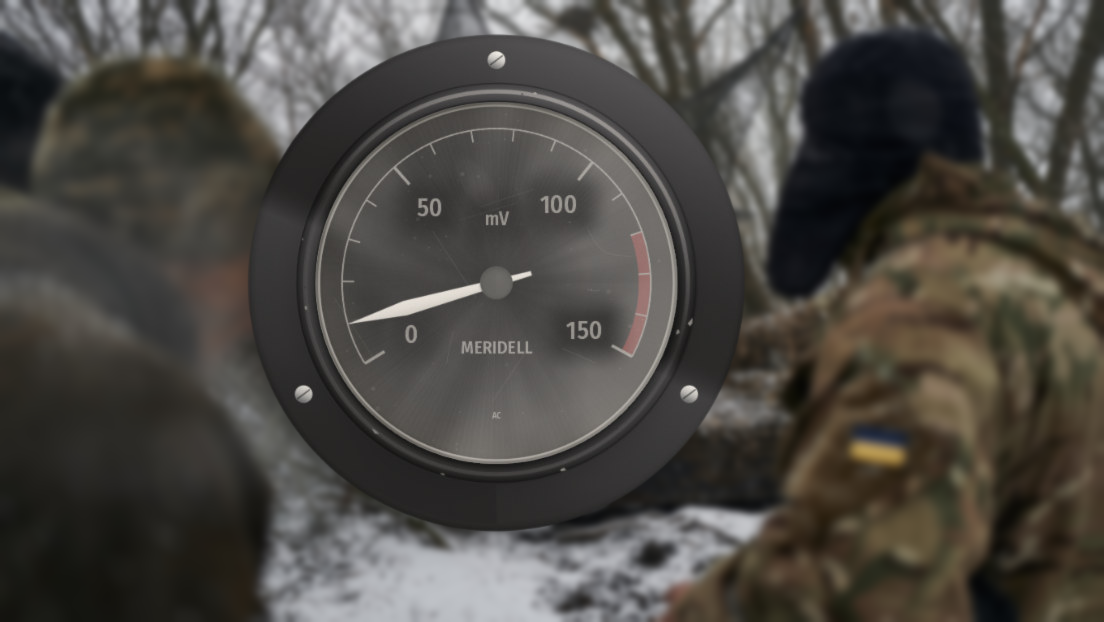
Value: 10 mV
